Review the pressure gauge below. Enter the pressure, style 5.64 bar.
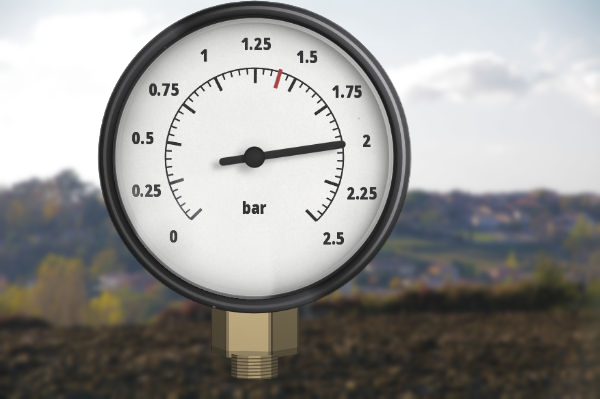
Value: 2 bar
